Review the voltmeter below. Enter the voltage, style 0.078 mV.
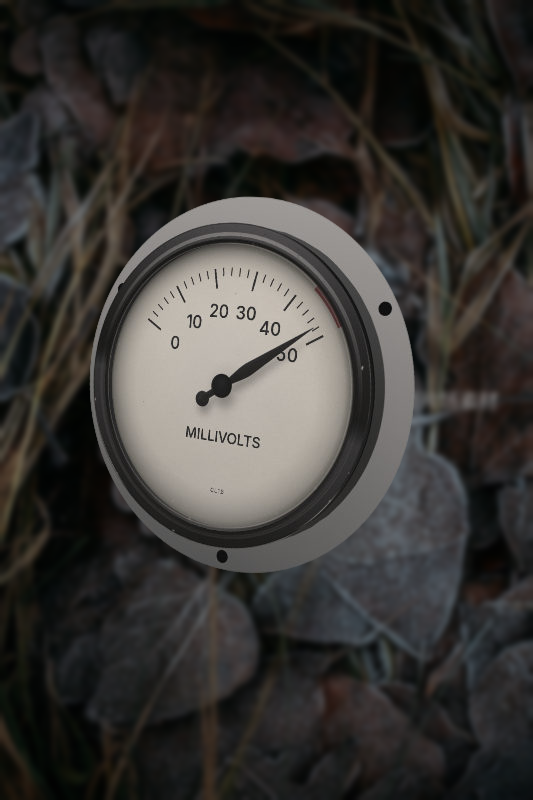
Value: 48 mV
